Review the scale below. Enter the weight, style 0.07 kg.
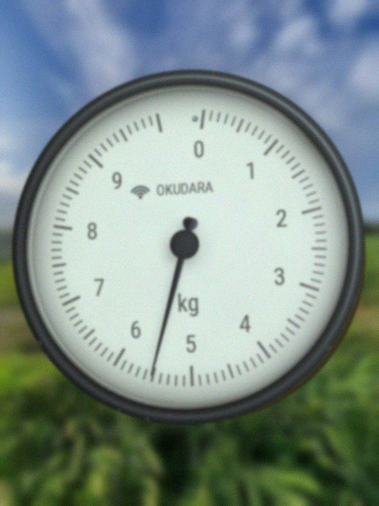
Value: 5.5 kg
